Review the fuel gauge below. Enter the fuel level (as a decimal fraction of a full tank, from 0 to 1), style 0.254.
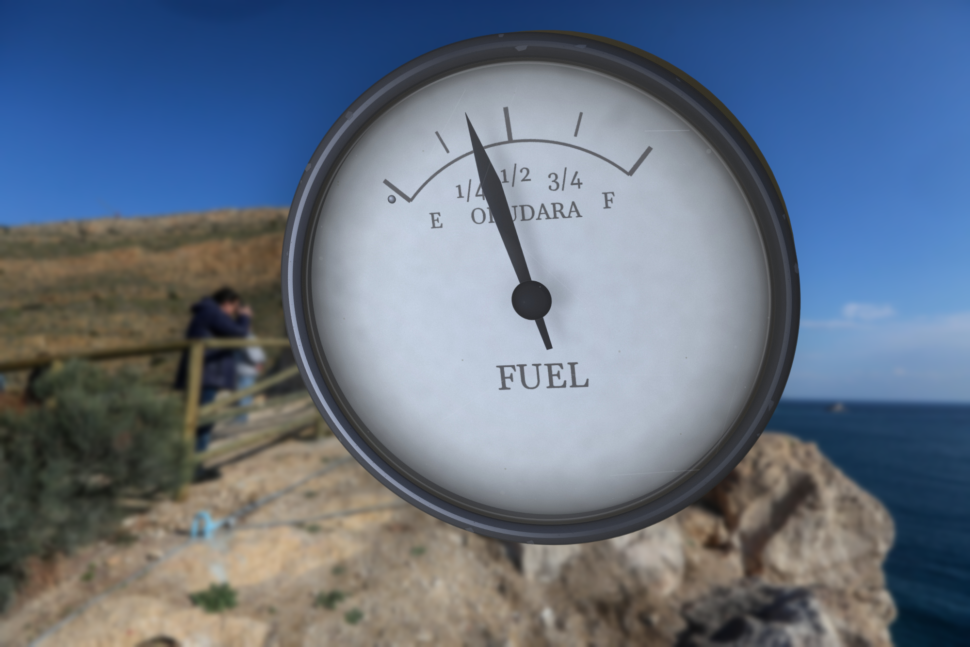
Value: 0.375
